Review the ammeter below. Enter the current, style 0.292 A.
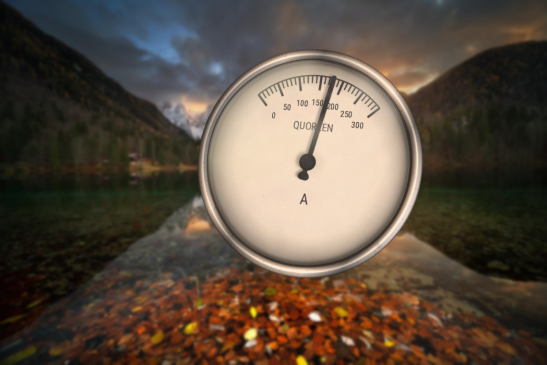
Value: 180 A
